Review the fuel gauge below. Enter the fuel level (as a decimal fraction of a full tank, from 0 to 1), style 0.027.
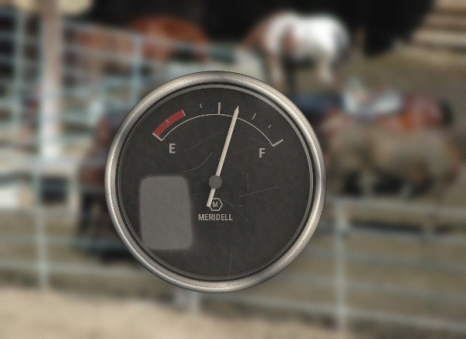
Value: 0.625
